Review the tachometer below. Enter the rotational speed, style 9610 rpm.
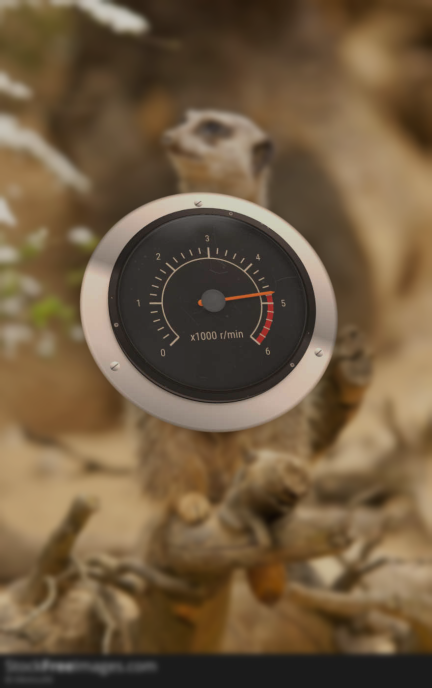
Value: 4800 rpm
